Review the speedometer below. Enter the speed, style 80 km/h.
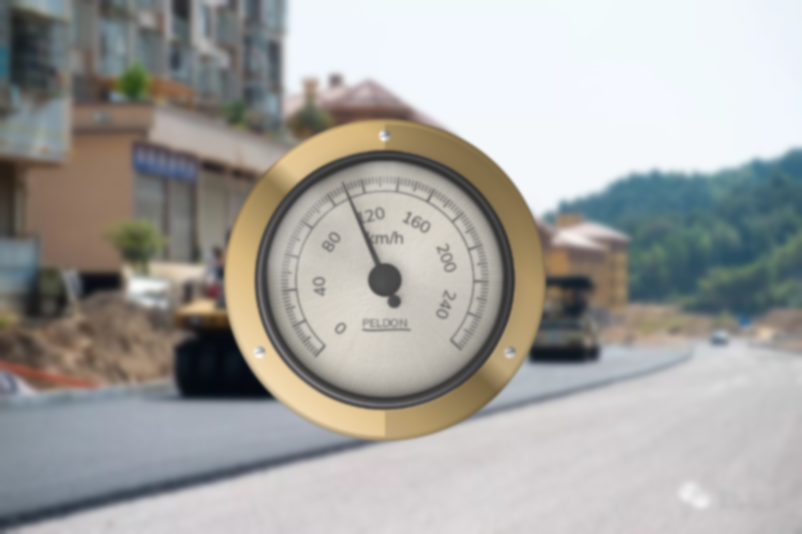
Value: 110 km/h
